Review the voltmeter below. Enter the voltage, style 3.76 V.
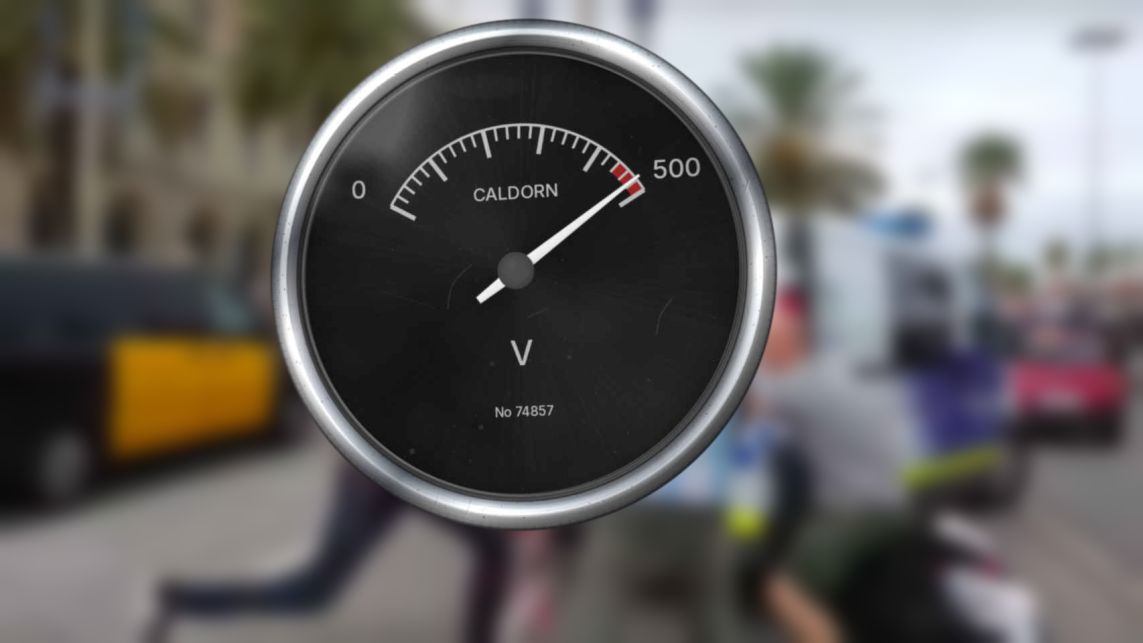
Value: 480 V
